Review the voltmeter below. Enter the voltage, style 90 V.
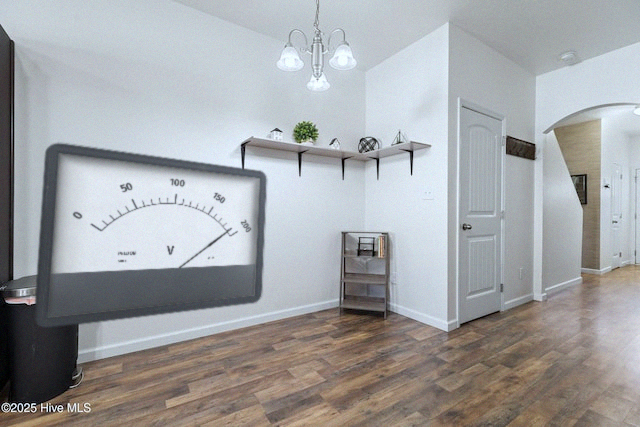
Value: 190 V
